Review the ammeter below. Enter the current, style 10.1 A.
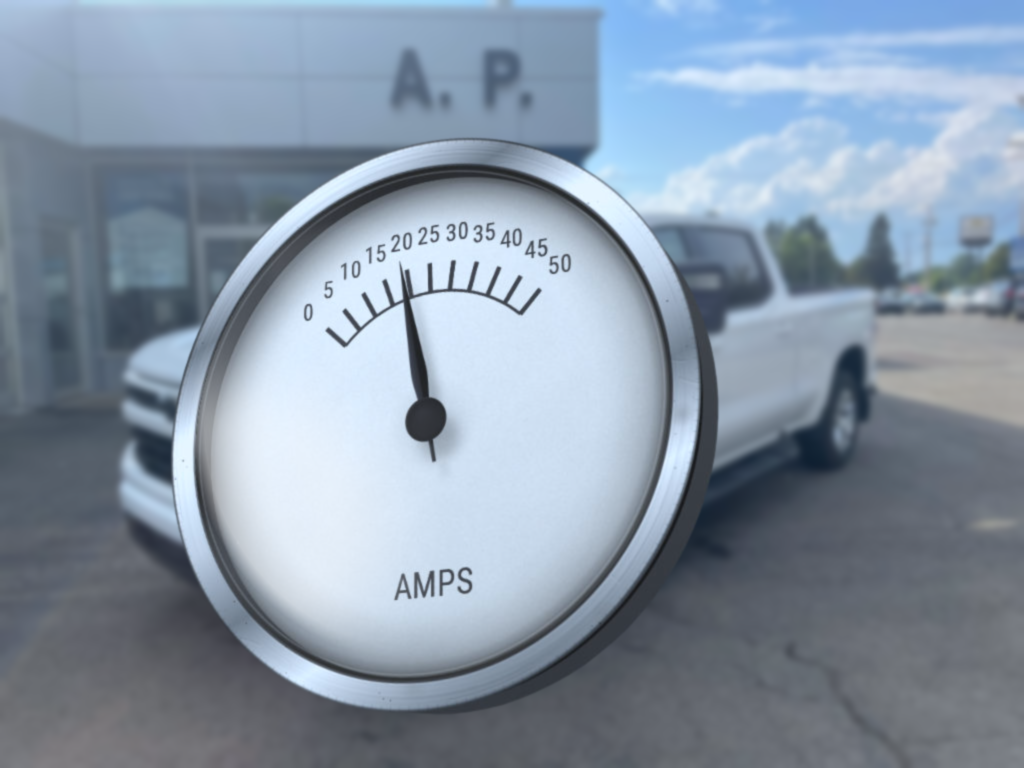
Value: 20 A
